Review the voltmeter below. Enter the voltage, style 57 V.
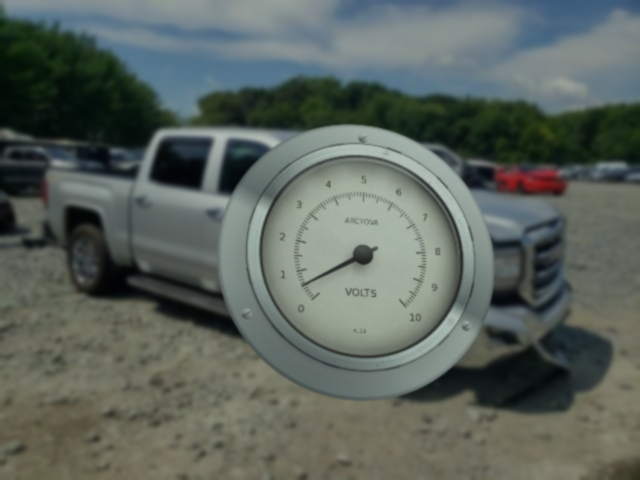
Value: 0.5 V
